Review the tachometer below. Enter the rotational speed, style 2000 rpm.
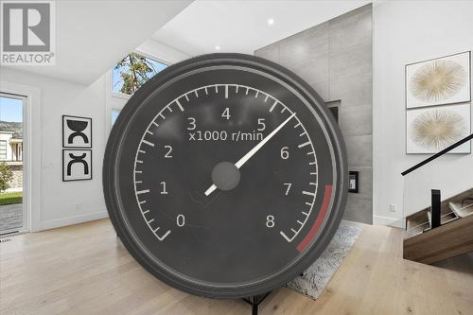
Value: 5400 rpm
